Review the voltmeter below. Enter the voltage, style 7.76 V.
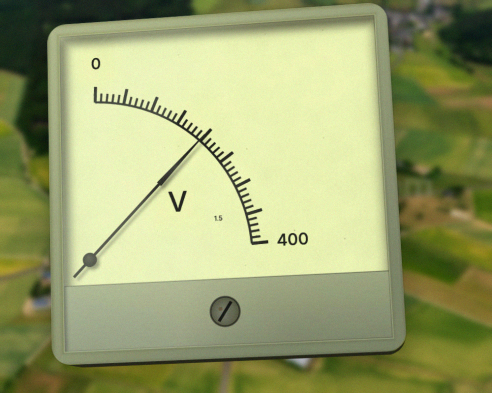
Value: 200 V
